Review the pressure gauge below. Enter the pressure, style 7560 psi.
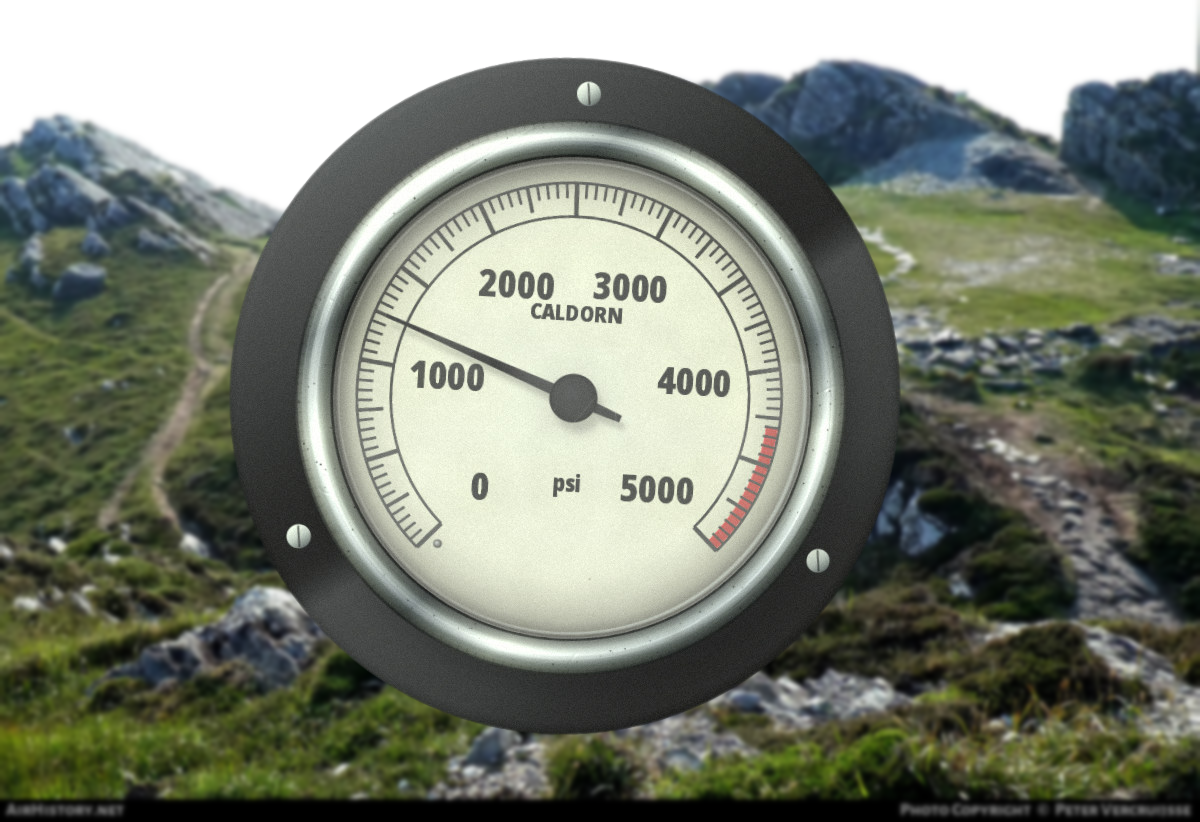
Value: 1250 psi
